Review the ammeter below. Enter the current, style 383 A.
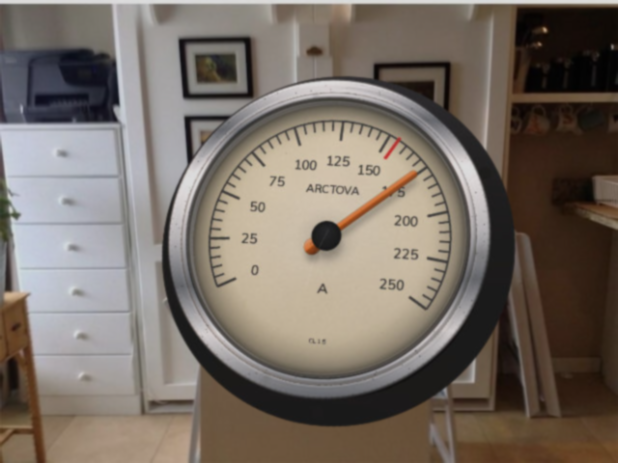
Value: 175 A
